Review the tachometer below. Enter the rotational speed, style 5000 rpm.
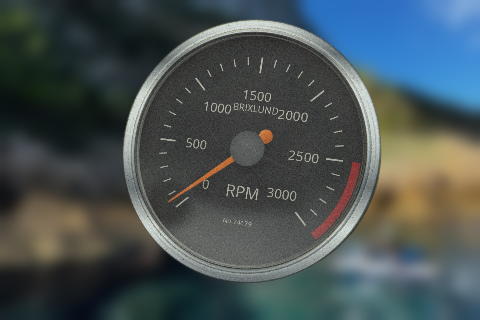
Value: 50 rpm
